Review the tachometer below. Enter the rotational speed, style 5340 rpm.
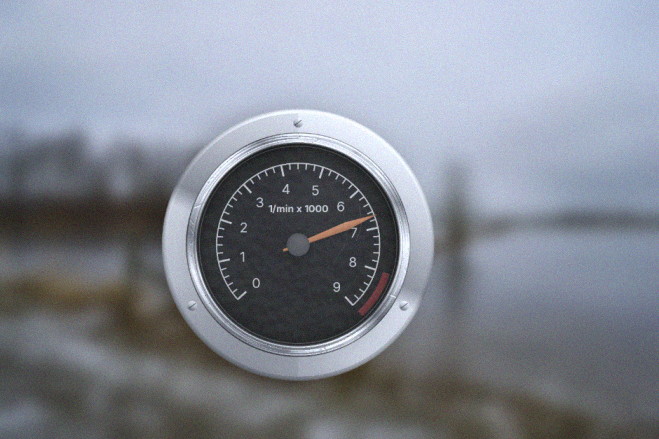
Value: 6700 rpm
